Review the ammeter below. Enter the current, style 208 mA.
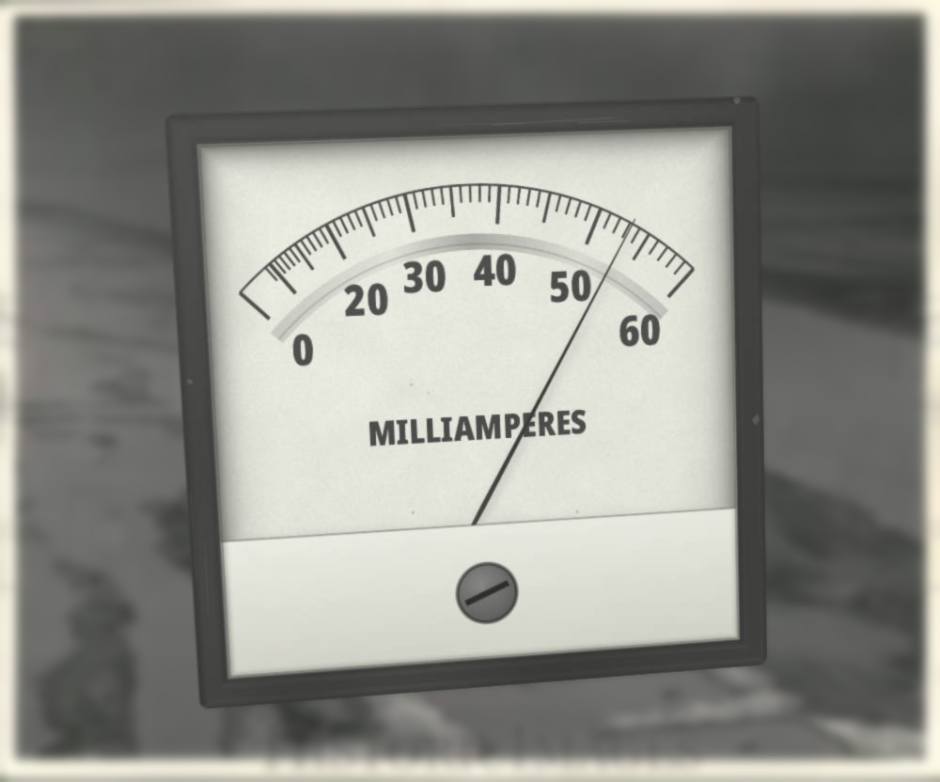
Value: 53 mA
